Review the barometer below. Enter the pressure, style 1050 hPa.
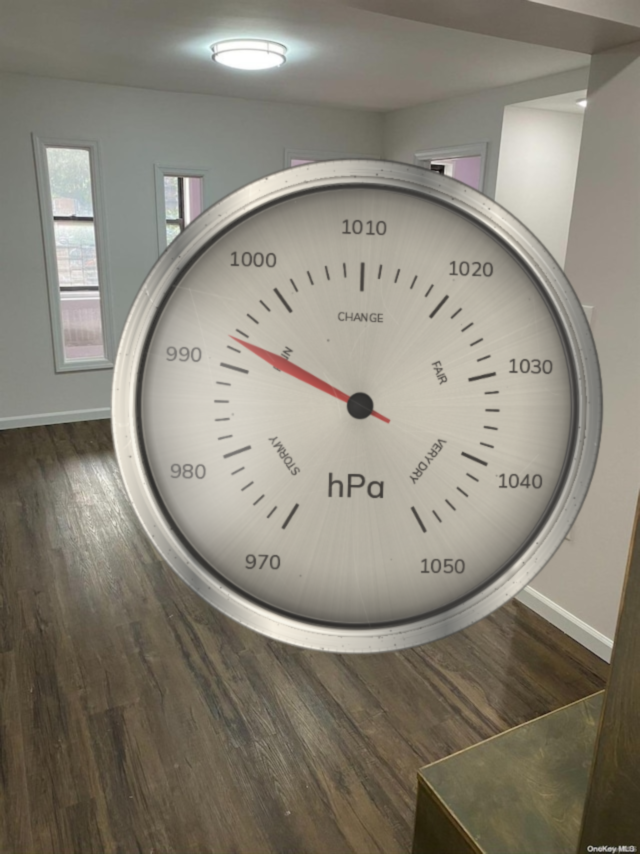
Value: 993 hPa
